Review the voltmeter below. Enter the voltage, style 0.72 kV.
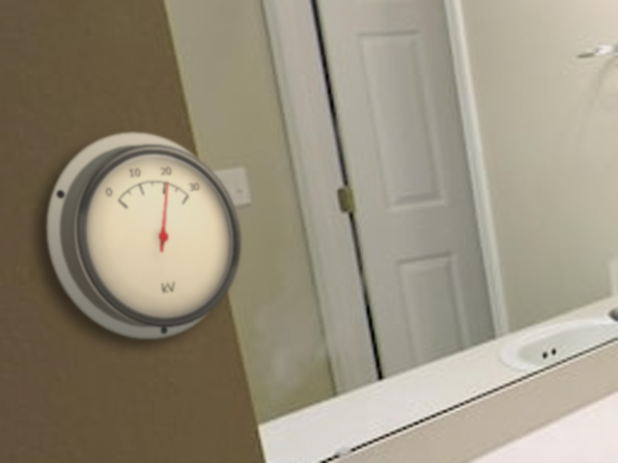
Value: 20 kV
